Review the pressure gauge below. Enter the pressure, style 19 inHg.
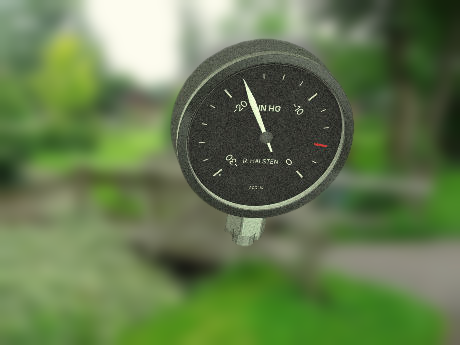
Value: -18 inHg
